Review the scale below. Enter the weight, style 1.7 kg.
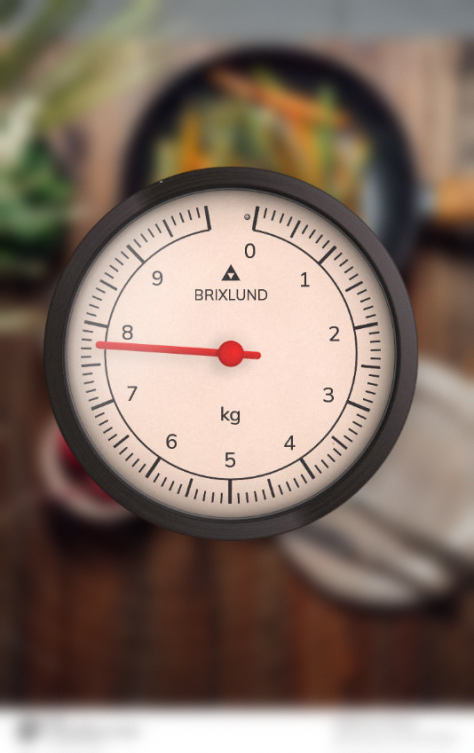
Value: 7.75 kg
